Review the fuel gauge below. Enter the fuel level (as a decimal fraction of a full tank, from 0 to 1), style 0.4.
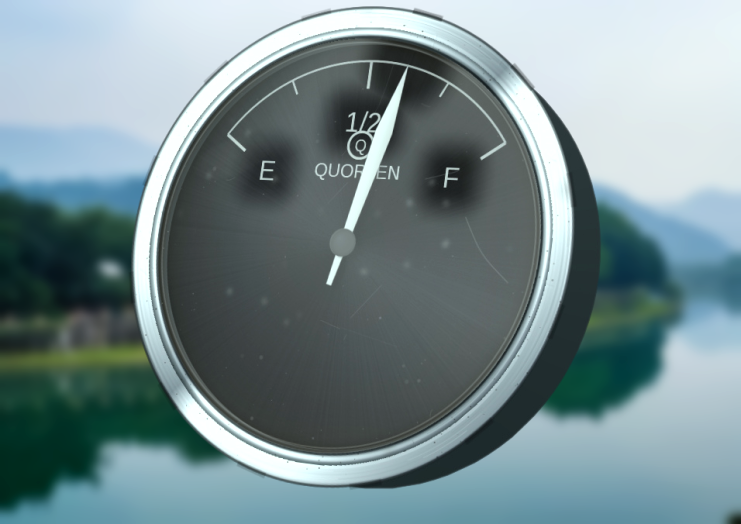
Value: 0.625
